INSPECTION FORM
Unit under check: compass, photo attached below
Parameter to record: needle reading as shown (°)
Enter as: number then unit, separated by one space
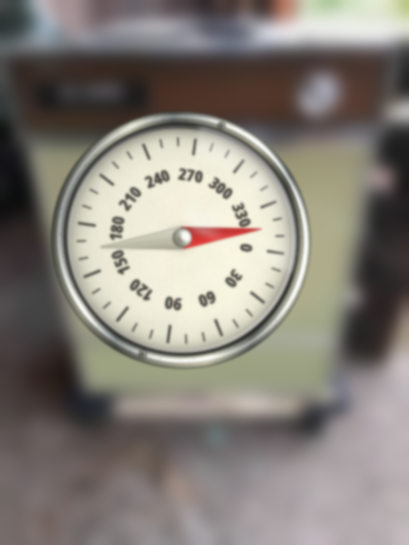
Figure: 345 °
